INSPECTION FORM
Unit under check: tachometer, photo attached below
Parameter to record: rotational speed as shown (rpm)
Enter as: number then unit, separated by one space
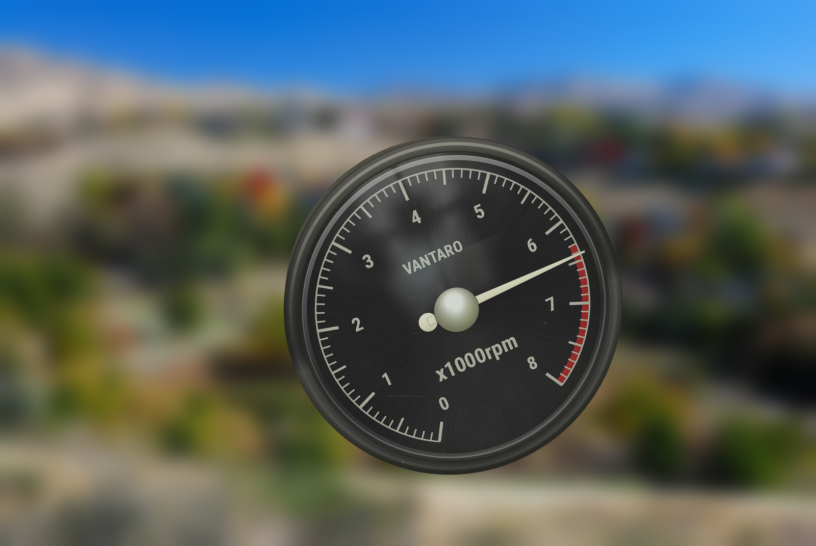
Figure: 6400 rpm
